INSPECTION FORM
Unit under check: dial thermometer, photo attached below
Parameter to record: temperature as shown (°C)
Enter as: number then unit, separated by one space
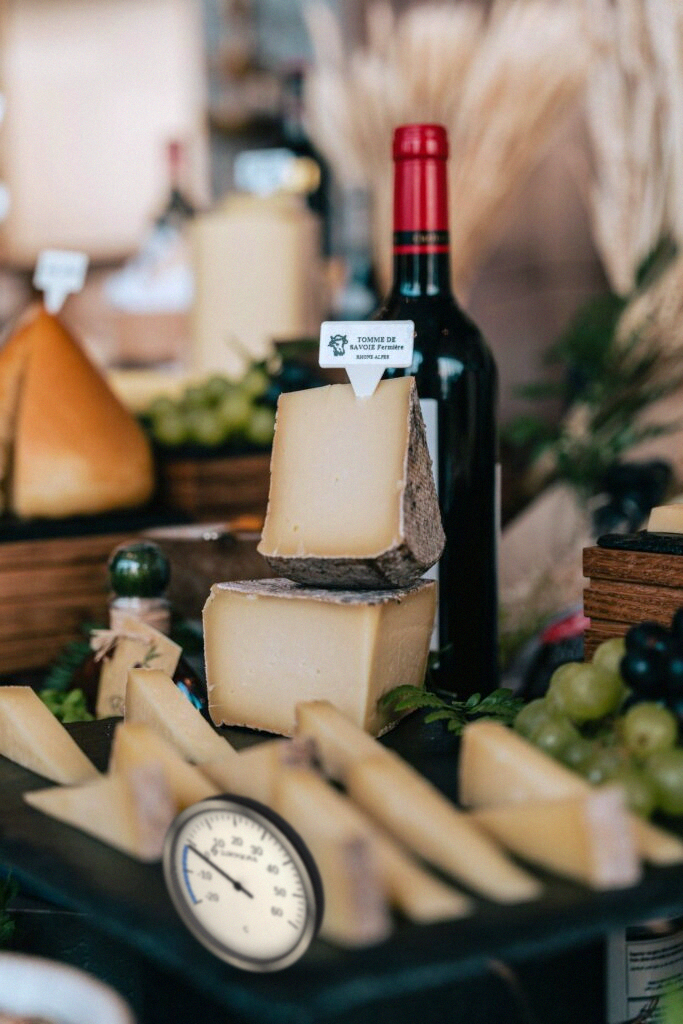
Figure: 0 °C
